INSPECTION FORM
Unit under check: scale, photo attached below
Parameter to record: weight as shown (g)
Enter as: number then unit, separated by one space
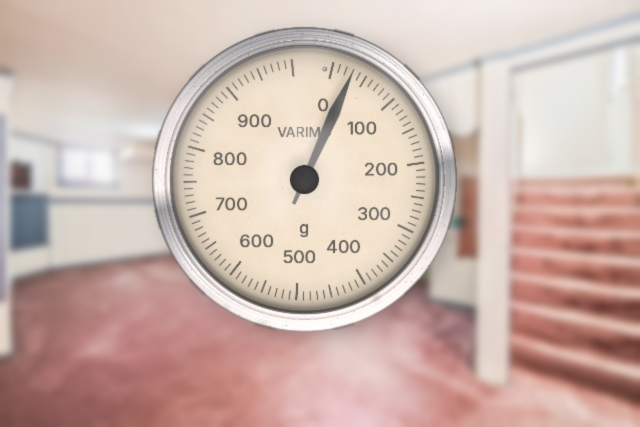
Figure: 30 g
